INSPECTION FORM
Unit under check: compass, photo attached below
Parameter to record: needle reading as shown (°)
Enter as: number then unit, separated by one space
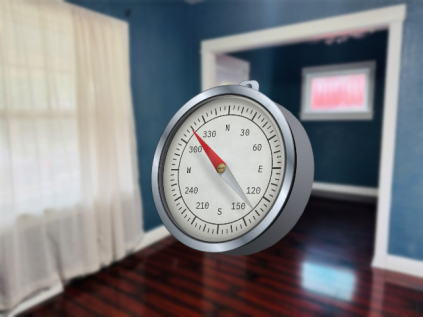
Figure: 315 °
